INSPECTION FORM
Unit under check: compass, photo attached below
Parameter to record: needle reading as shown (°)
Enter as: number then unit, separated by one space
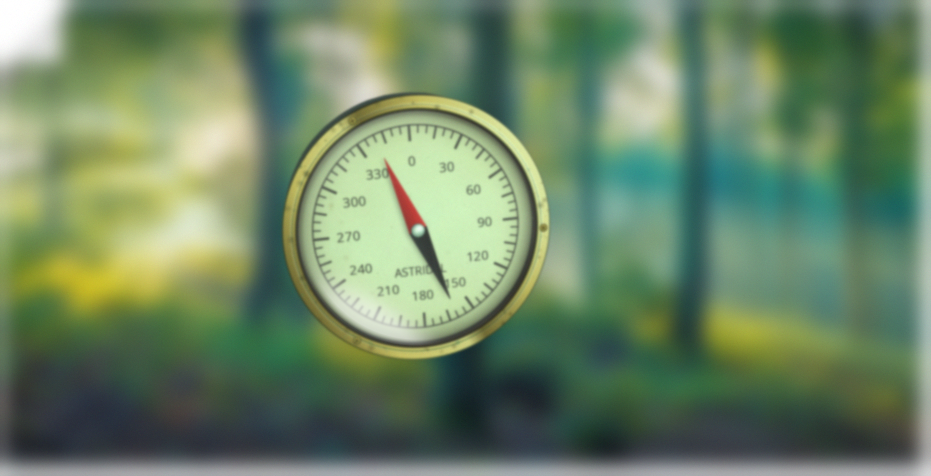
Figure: 340 °
